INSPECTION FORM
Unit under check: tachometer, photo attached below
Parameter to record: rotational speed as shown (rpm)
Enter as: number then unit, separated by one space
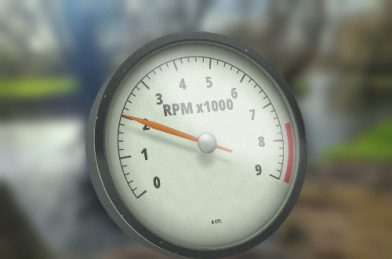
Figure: 2000 rpm
